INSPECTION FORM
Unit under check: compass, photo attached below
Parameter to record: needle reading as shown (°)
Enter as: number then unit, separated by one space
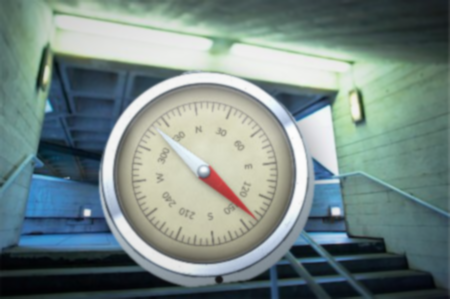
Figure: 140 °
